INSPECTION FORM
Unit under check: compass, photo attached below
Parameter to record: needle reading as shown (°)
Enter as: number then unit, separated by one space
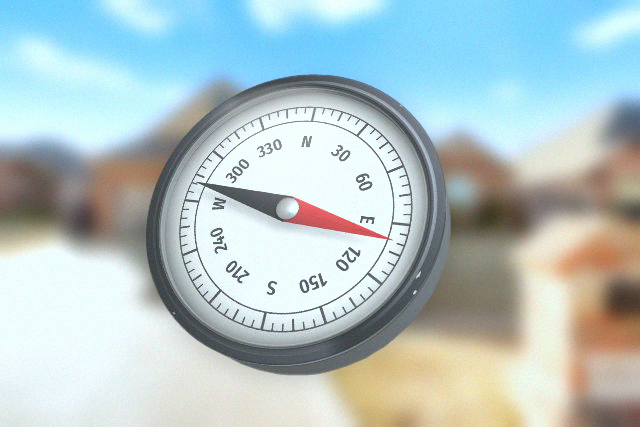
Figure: 100 °
